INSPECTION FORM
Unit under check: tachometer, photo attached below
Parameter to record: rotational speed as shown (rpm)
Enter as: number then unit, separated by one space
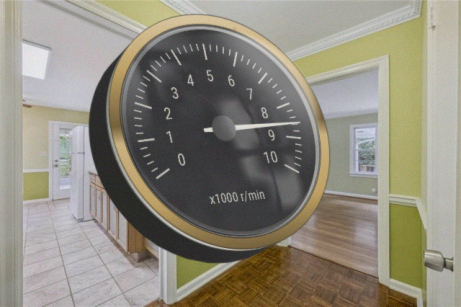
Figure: 8600 rpm
